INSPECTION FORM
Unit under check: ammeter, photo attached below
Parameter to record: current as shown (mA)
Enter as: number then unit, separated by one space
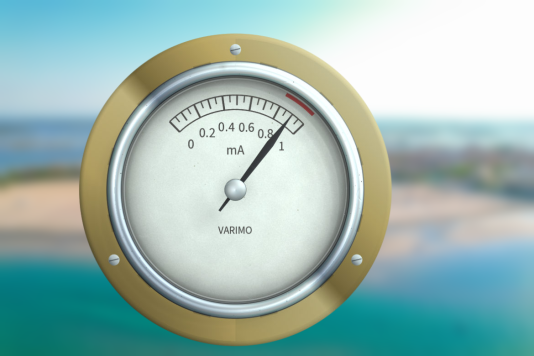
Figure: 0.9 mA
